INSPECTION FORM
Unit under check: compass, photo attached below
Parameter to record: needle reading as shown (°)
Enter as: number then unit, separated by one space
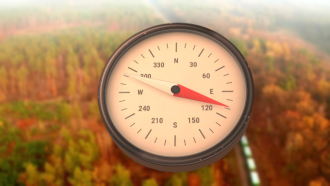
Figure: 110 °
